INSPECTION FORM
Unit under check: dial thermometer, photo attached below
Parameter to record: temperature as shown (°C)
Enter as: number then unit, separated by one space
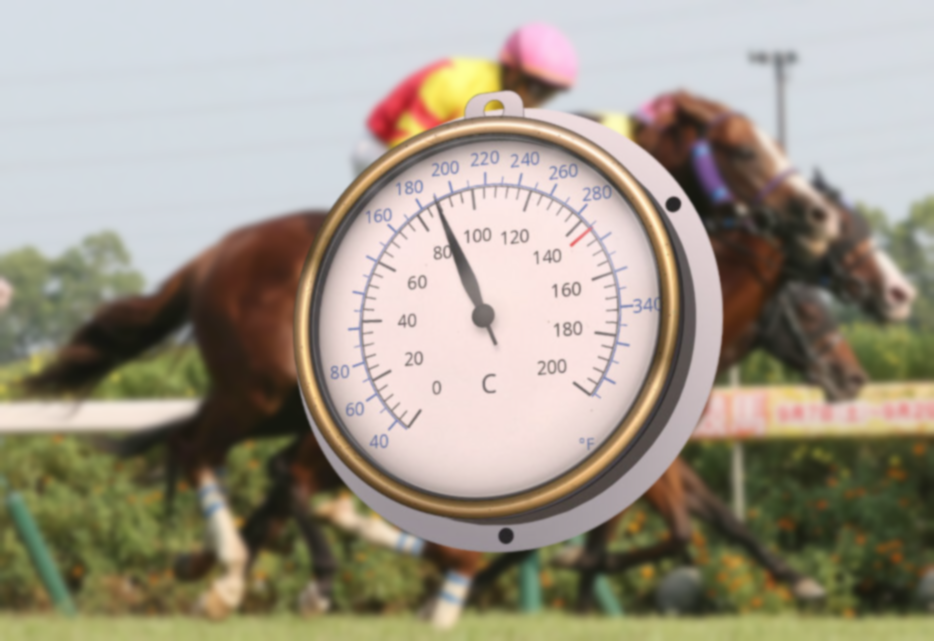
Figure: 88 °C
